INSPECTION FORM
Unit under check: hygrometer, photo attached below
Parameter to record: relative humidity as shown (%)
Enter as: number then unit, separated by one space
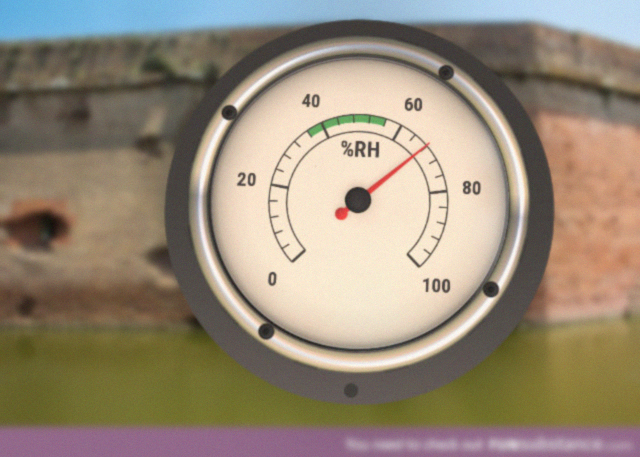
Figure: 68 %
